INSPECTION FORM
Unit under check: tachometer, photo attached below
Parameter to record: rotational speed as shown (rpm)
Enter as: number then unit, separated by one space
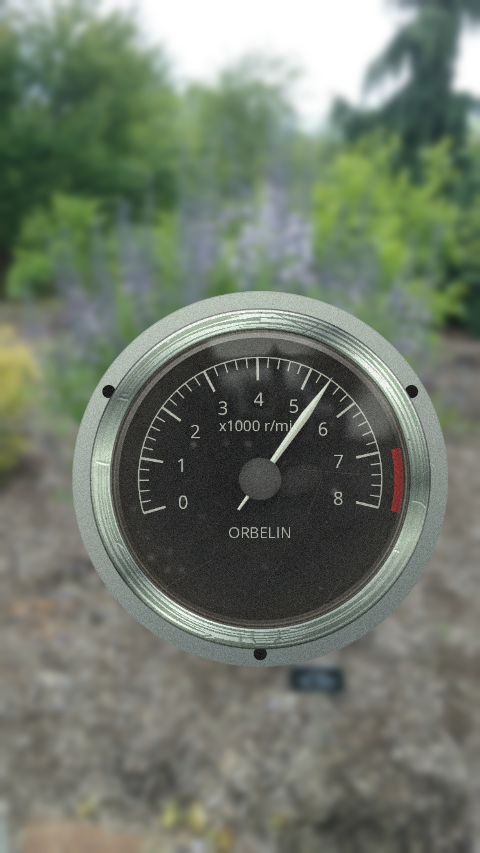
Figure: 5400 rpm
